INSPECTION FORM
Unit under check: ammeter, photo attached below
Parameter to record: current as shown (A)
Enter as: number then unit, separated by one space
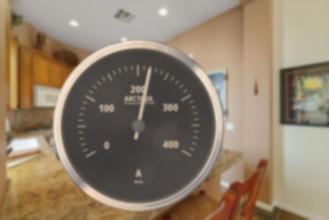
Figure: 220 A
